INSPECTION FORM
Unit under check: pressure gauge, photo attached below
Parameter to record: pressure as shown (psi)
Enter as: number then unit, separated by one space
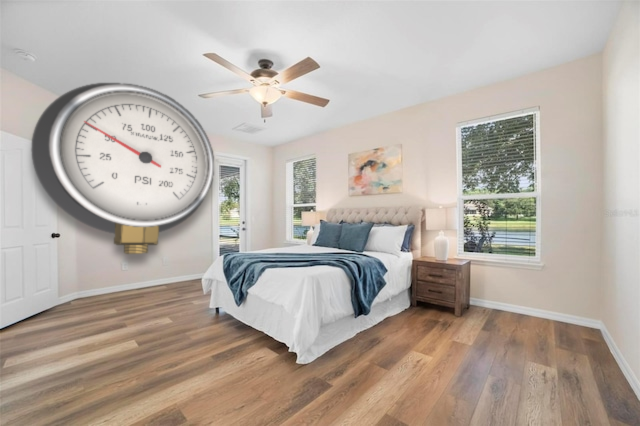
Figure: 50 psi
